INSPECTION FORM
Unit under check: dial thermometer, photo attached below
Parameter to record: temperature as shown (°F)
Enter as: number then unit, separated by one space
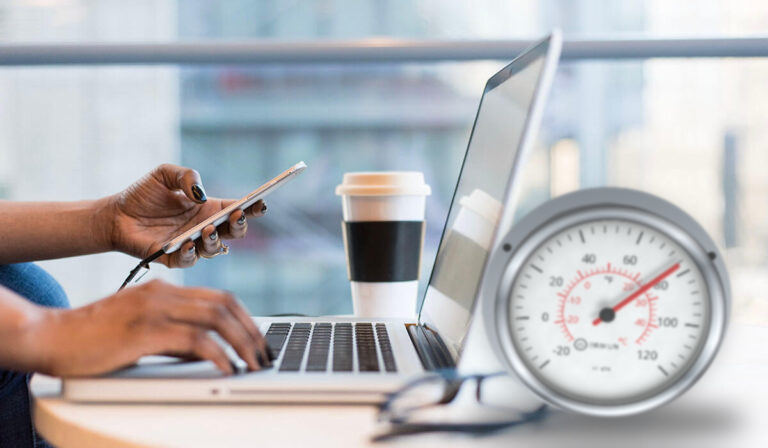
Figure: 76 °F
